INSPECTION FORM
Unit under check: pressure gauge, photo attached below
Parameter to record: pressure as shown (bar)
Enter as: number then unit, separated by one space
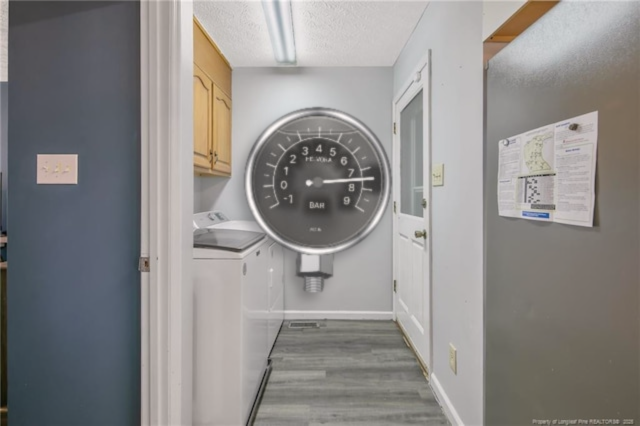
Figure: 7.5 bar
